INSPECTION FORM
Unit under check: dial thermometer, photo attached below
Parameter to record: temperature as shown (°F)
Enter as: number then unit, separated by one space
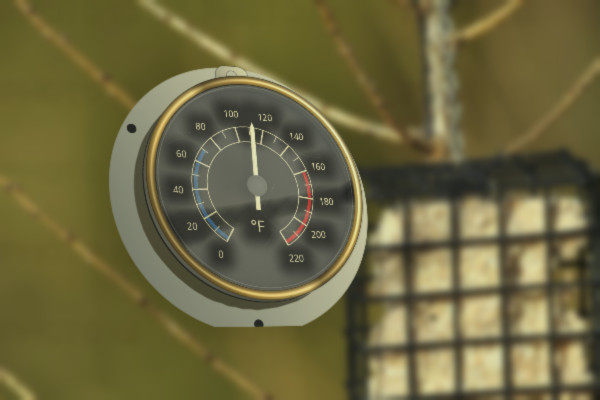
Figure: 110 °F
